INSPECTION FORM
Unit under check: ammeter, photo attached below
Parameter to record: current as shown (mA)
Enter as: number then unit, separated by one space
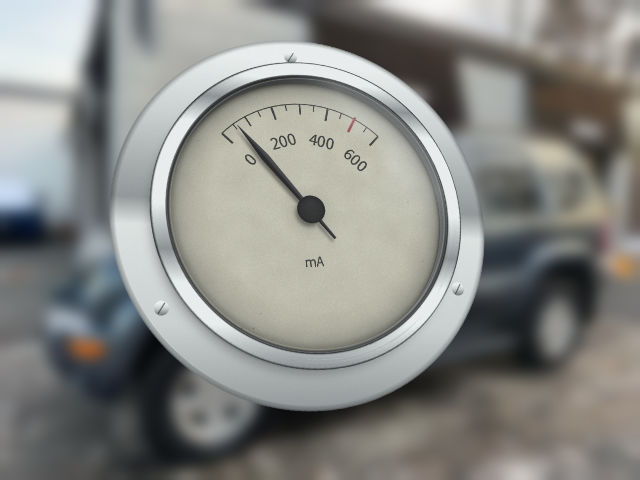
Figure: 50 mA
